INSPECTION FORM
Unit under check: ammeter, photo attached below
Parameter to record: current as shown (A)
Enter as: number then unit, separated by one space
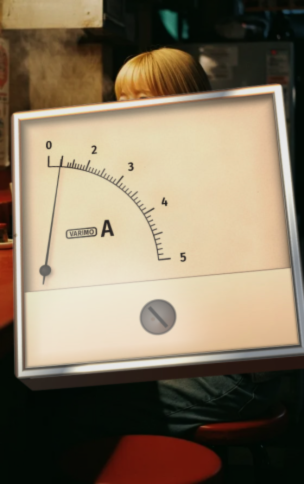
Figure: 1 A
